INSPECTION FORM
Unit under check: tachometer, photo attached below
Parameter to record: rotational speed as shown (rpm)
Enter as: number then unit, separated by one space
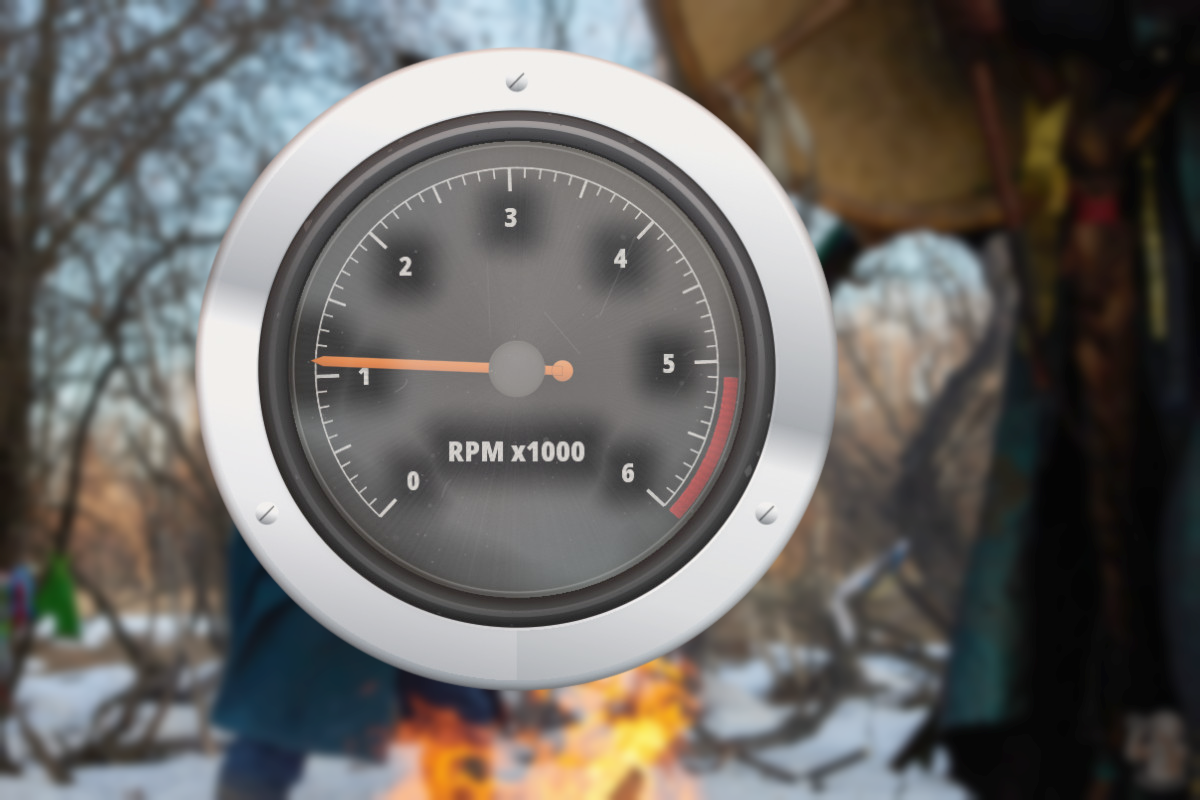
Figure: 1100 rpm
